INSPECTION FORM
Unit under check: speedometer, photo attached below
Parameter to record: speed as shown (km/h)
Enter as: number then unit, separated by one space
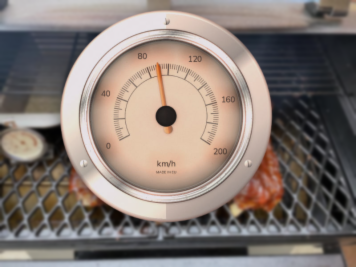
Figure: 90 km/h
